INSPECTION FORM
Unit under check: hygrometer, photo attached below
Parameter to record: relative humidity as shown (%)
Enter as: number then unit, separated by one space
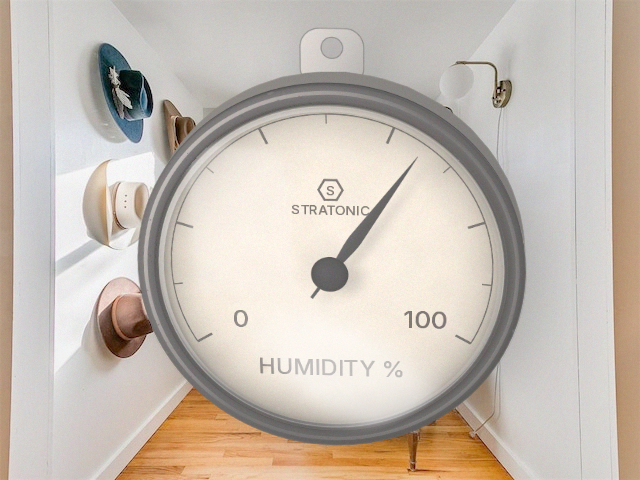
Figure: 65 %
